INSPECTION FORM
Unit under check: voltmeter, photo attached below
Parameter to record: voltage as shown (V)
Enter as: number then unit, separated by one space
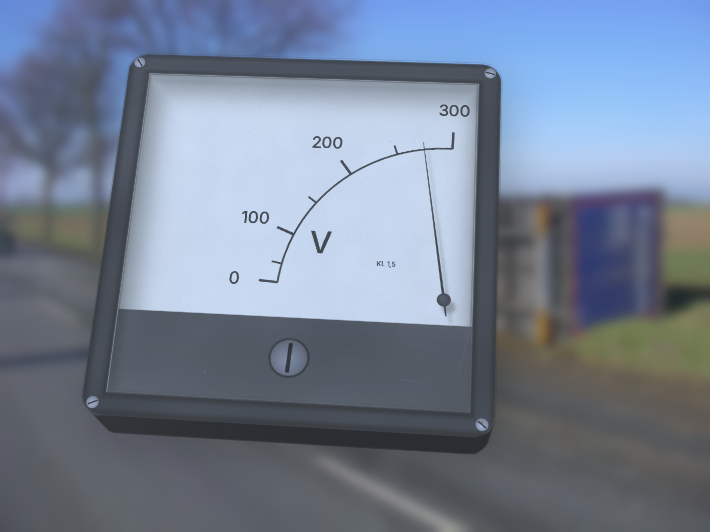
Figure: 275 V
